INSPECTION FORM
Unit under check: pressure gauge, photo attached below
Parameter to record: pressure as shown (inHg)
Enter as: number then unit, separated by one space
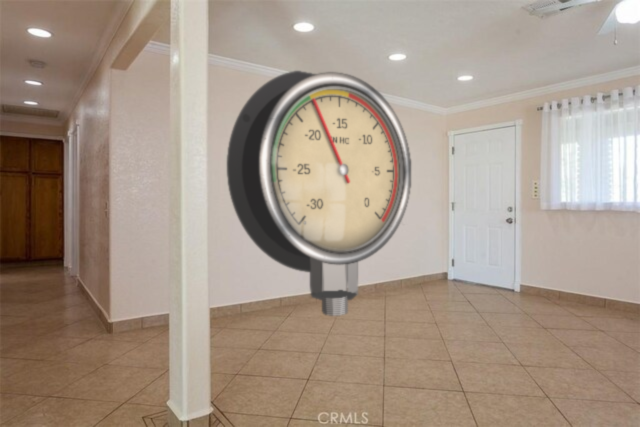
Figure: -18 inHg
